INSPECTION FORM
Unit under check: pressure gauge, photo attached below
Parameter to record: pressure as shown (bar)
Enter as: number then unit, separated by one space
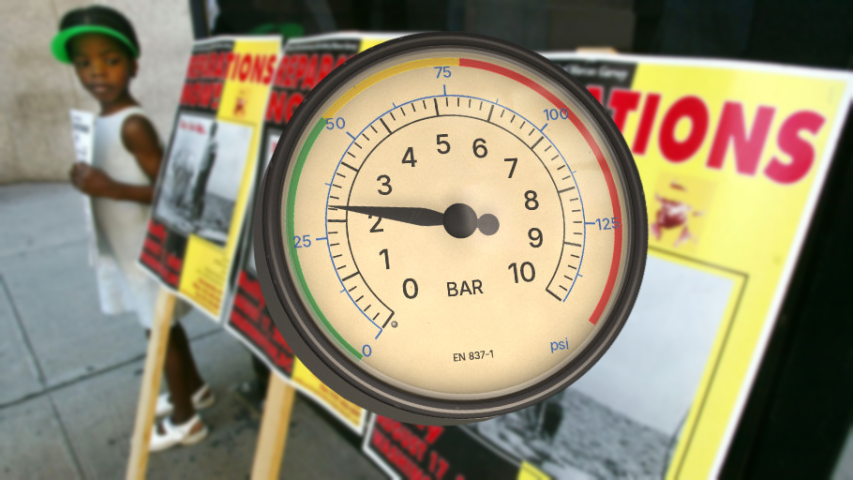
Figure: 2.2 bar
